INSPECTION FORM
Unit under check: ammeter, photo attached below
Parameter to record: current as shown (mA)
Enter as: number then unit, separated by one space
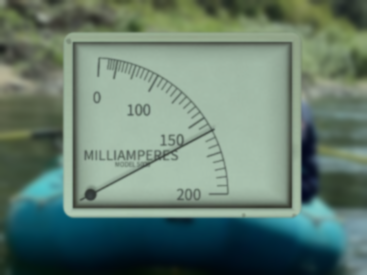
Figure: 160 mA
